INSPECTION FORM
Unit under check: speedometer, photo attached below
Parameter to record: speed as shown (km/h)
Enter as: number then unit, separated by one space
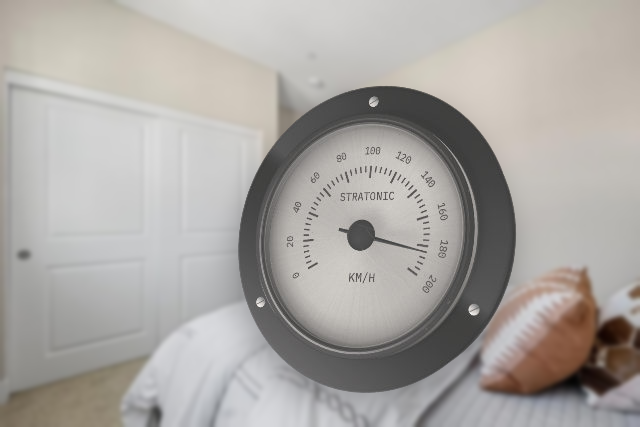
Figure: 184 km/h
